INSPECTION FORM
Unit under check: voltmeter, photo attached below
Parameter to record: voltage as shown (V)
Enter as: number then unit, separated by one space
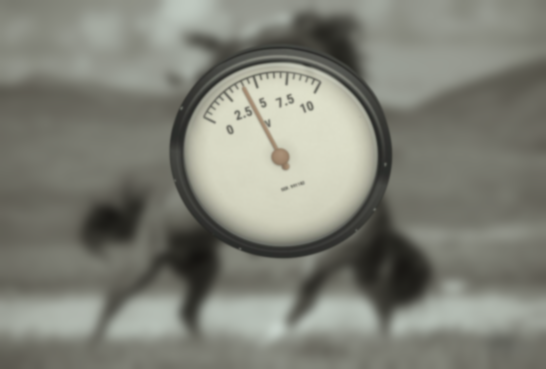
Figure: 4 V
